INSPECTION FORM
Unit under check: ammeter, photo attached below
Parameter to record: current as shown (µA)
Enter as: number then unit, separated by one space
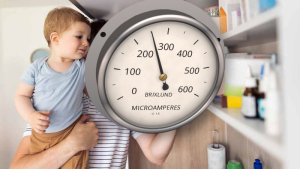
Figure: 250 µA
